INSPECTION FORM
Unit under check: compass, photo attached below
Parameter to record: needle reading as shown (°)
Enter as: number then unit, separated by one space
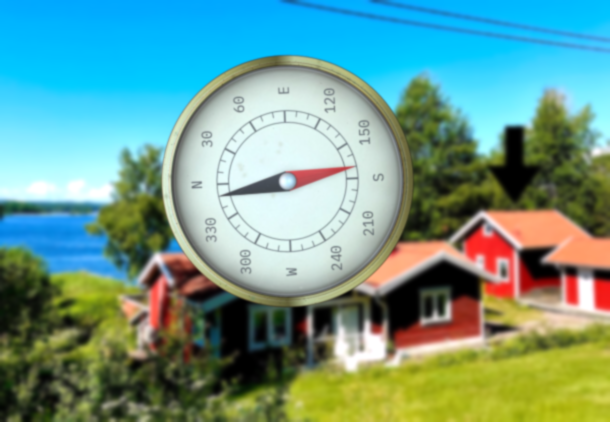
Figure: 170 °
